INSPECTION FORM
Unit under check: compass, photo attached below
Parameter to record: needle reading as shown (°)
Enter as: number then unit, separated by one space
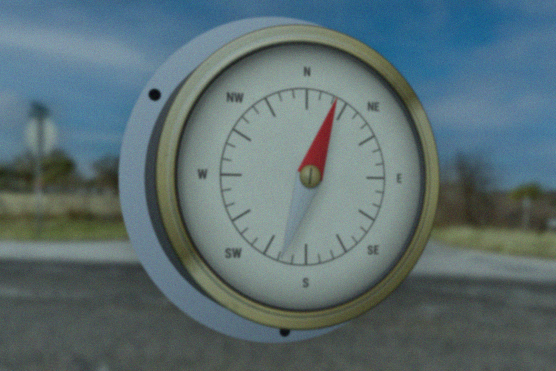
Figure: 20 °
